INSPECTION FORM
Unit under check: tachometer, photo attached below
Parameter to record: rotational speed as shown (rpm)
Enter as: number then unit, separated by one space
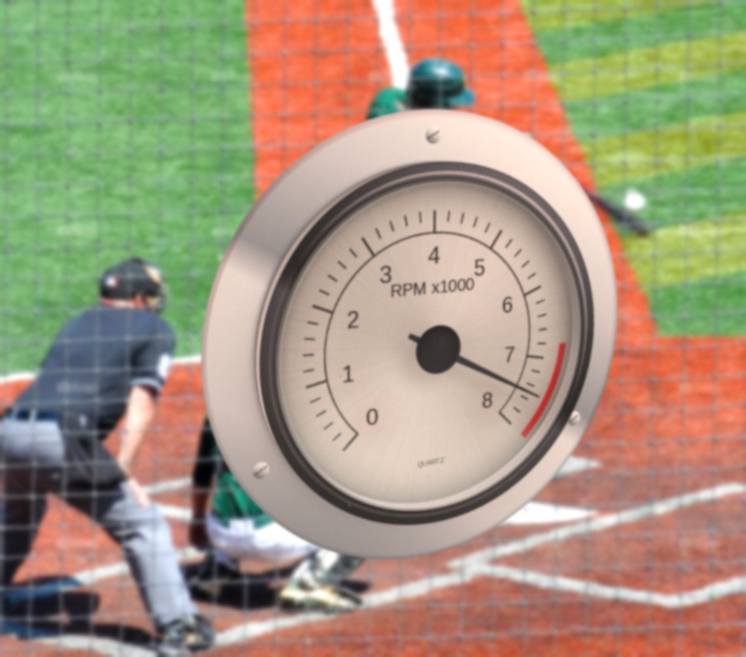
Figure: 7500 rpm
